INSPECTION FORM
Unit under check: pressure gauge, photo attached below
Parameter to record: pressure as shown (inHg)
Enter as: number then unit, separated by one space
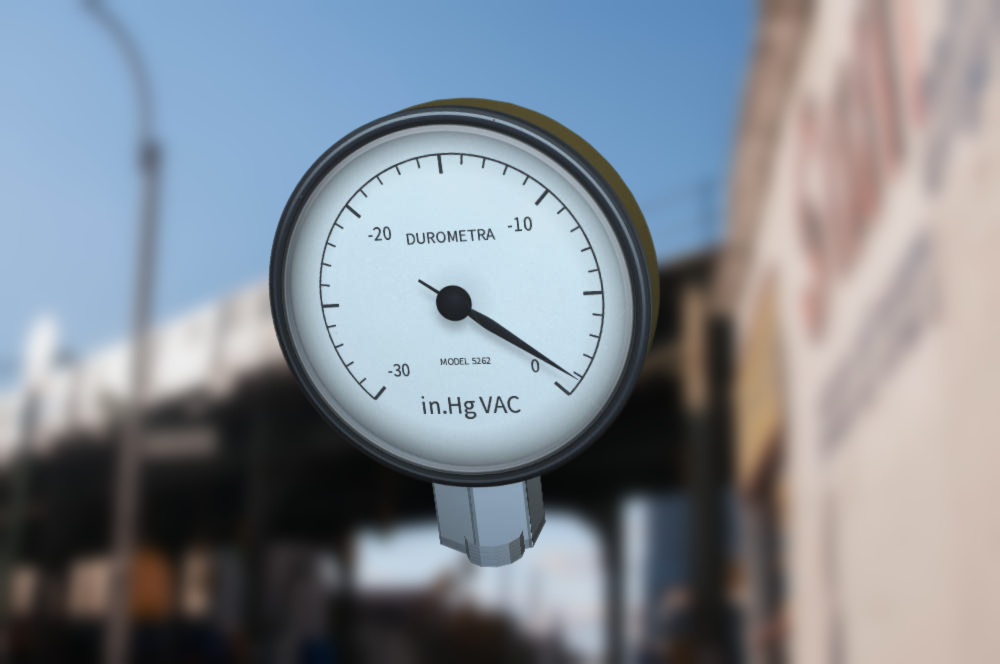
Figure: -1 inHg
